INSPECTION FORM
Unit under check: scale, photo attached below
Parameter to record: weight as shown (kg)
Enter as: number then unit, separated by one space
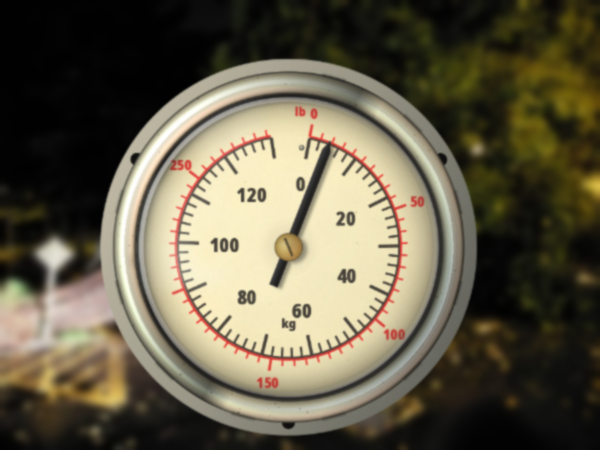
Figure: 4 kg
